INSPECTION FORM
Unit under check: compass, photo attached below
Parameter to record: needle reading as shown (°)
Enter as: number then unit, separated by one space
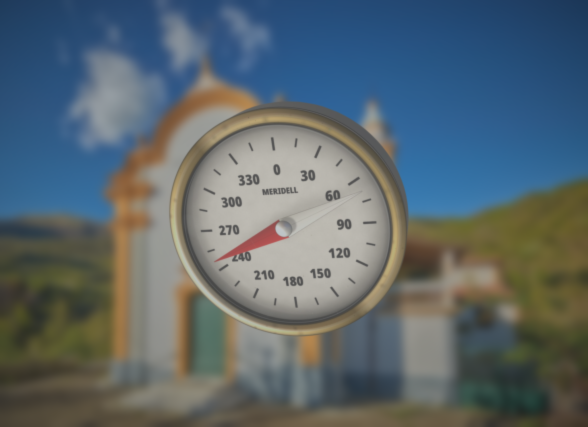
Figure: 247.5 °
